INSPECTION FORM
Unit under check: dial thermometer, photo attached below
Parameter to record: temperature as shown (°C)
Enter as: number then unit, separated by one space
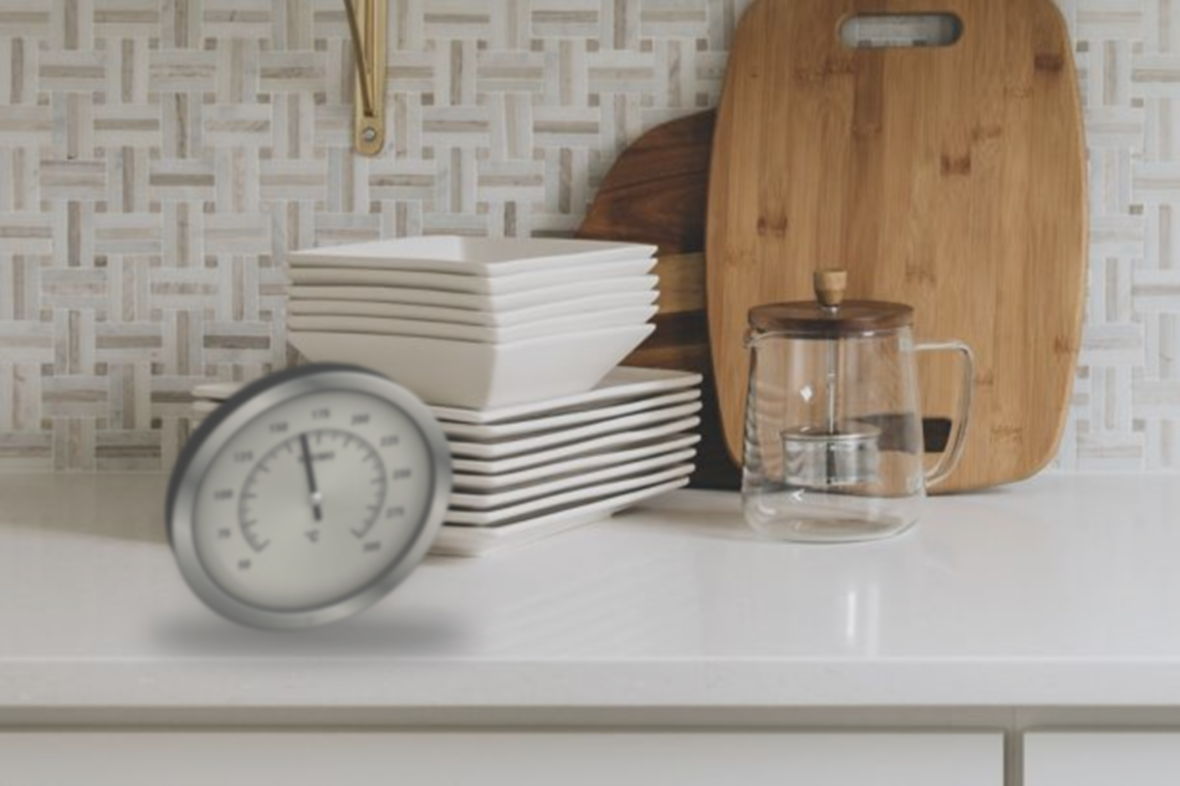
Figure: 162.5 °C
